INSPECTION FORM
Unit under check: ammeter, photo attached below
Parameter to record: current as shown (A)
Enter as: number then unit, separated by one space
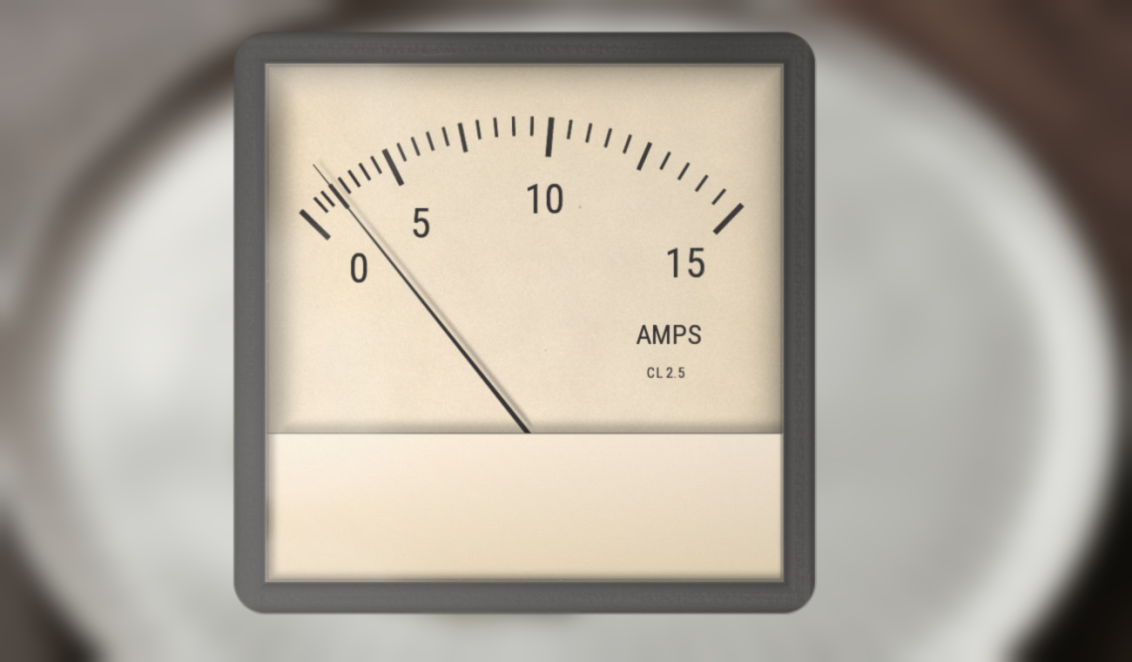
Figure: 2.5 A
